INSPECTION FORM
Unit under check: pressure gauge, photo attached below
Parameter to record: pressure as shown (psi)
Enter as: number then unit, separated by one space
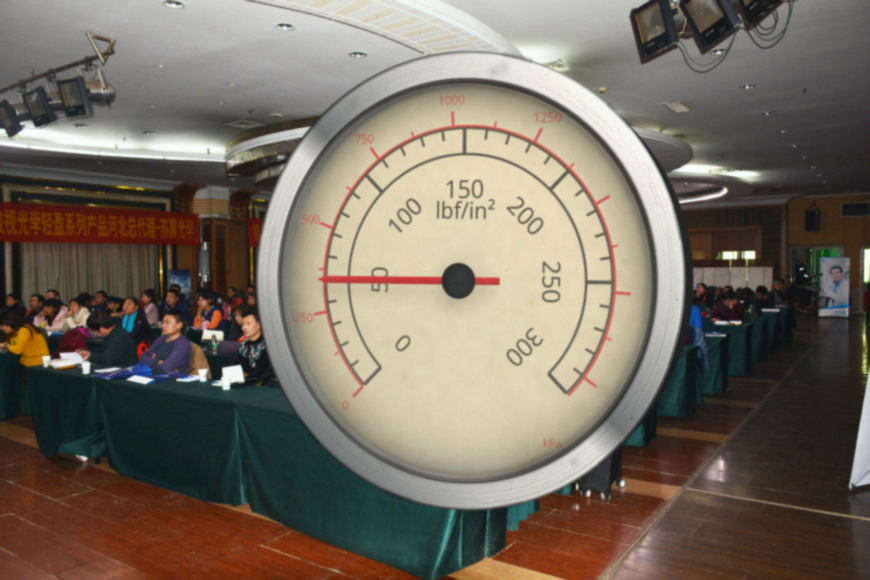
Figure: 50 psi
